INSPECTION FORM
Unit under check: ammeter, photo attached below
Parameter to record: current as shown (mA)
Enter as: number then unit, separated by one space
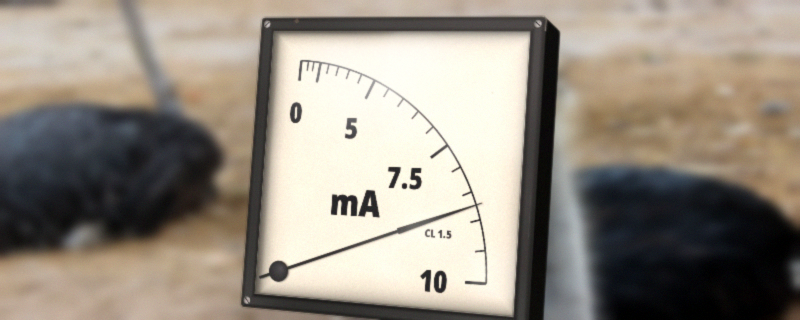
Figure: 8.75 mA
